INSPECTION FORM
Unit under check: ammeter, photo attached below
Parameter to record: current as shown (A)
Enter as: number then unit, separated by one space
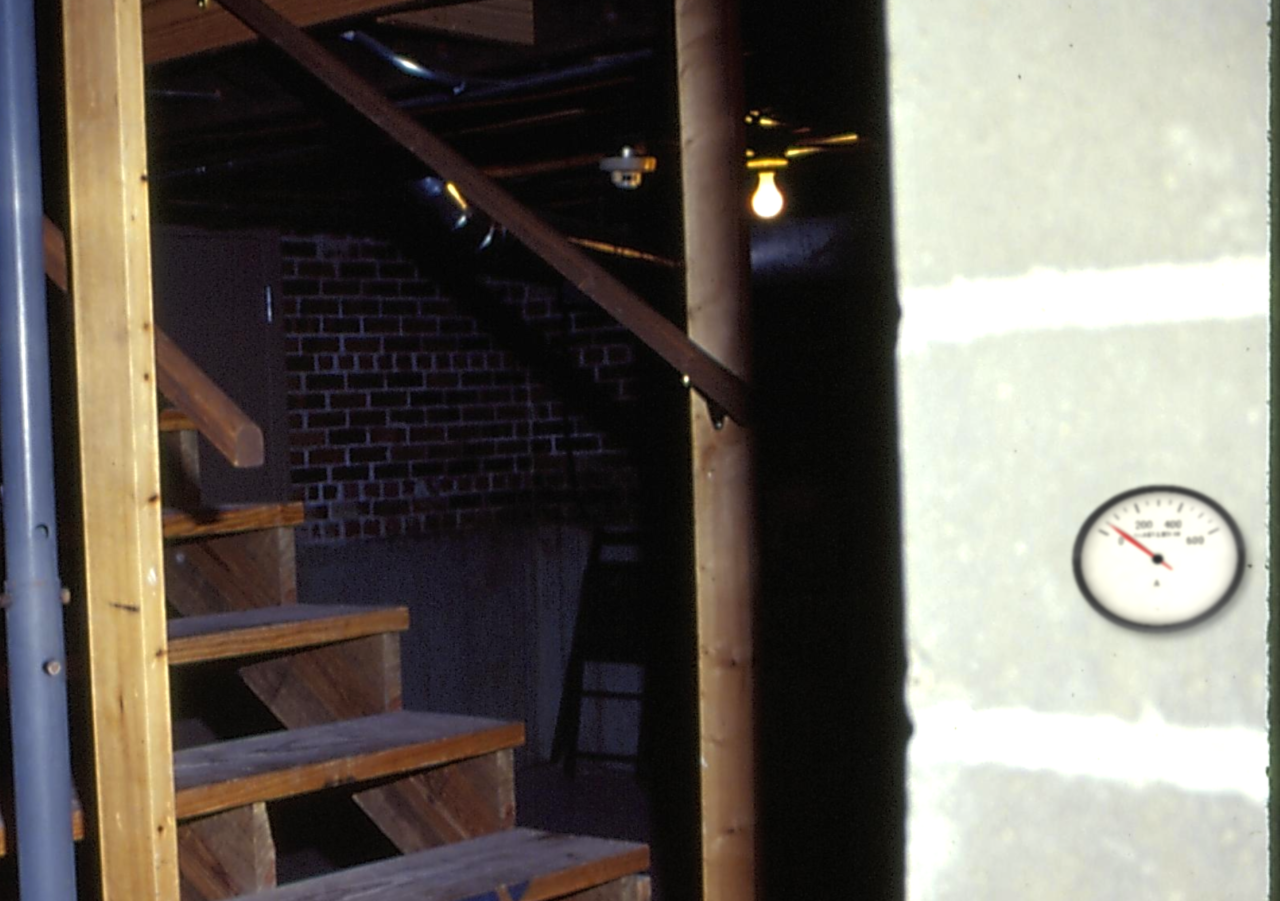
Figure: 50 A
